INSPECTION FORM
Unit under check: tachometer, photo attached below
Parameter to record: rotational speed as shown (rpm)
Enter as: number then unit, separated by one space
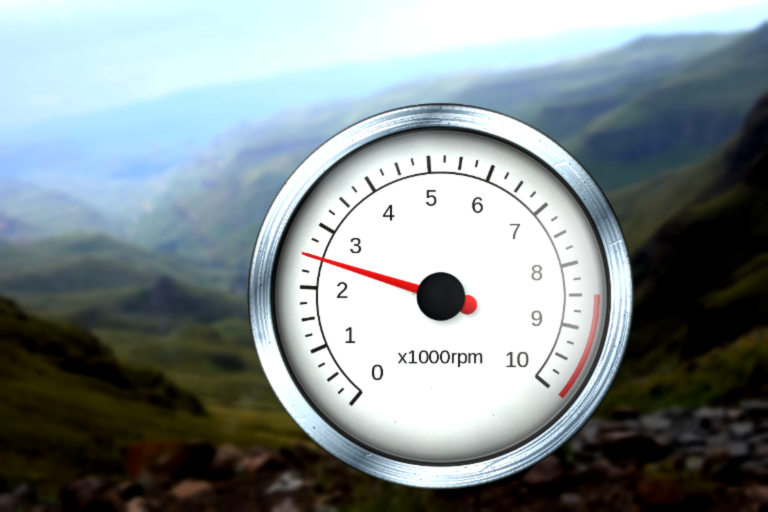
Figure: 2500 rpm
